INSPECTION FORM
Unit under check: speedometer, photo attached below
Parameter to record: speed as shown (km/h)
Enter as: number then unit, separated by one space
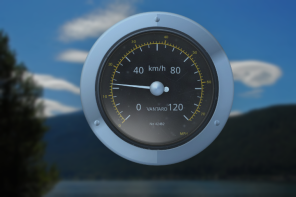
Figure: 22.5 km/h
